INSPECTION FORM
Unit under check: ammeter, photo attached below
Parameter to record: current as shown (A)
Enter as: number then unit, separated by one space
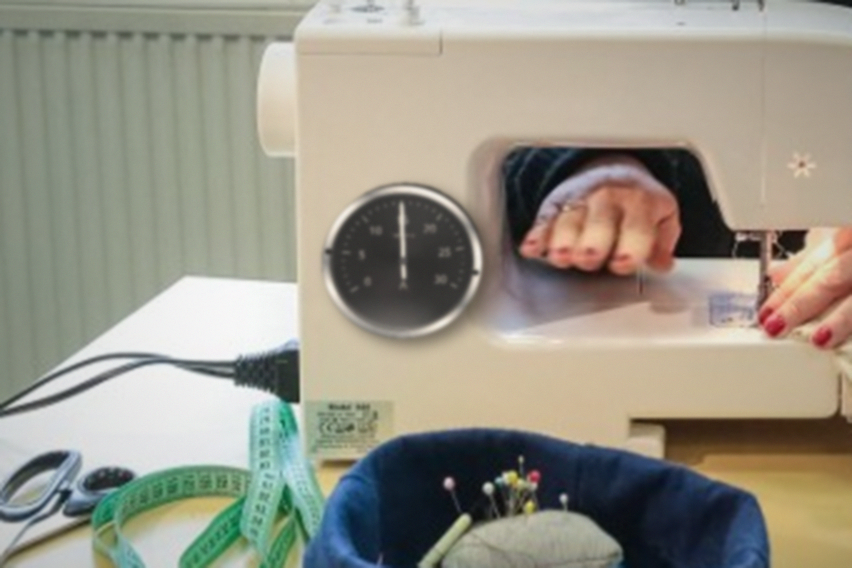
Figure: 15 A
